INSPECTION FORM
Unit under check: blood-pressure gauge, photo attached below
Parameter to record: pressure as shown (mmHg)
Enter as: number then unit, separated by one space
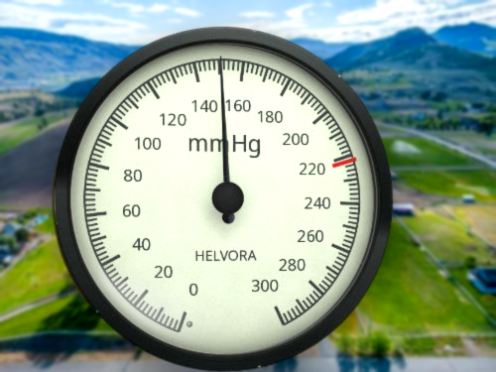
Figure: 150 mmHg
